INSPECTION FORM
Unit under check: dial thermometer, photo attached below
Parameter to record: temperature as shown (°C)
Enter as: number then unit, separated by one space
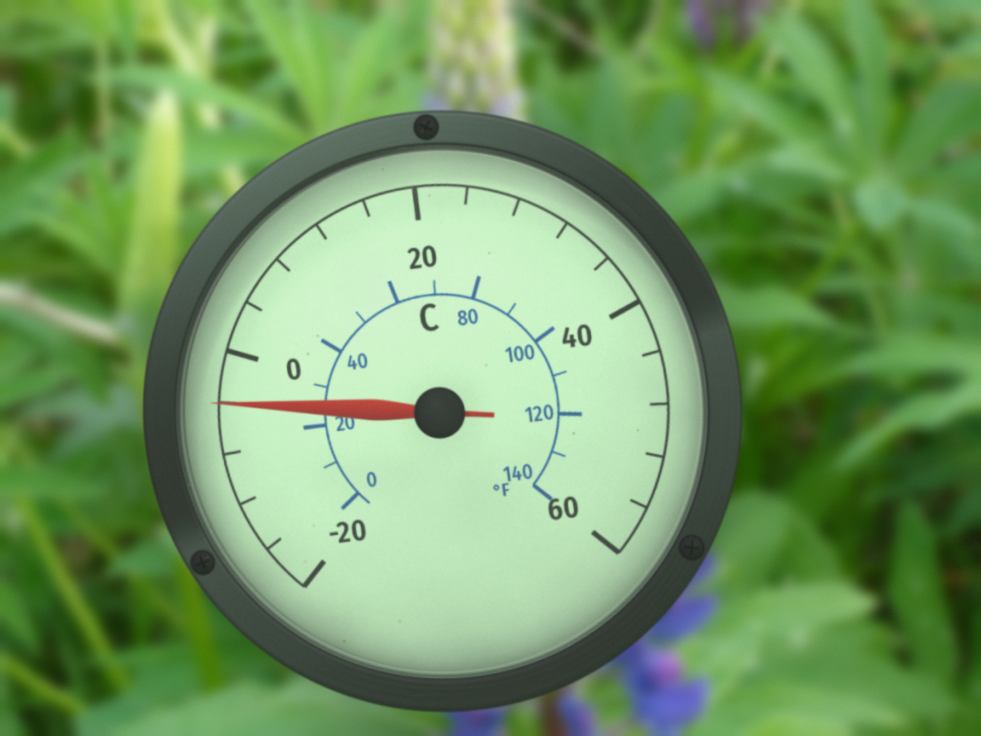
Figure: -4 °C
